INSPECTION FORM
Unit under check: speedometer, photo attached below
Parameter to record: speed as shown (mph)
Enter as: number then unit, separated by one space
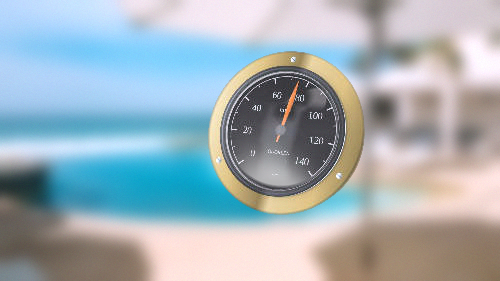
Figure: 75 mph
